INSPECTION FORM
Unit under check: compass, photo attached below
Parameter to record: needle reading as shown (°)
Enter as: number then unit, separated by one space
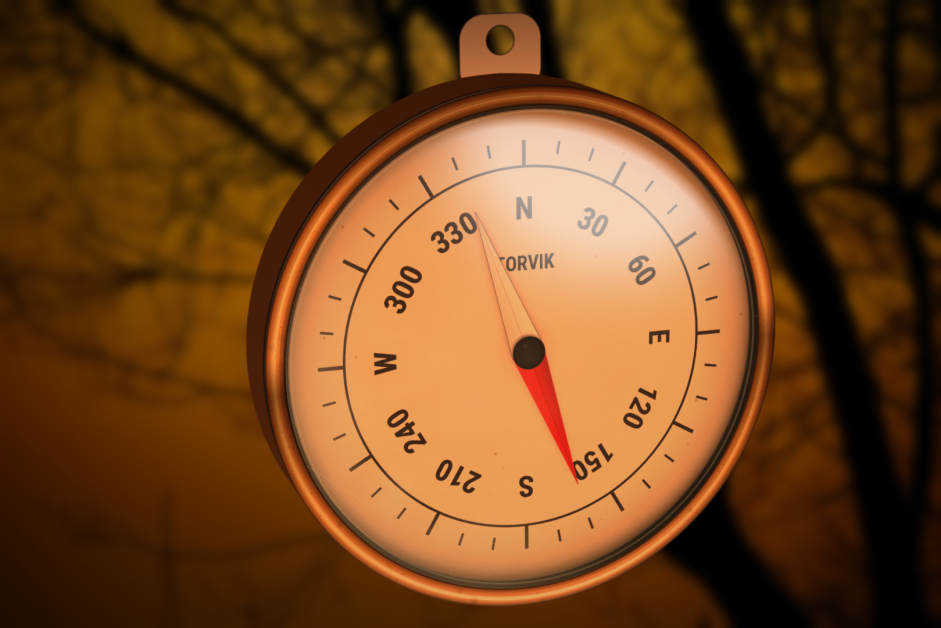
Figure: 160 °
